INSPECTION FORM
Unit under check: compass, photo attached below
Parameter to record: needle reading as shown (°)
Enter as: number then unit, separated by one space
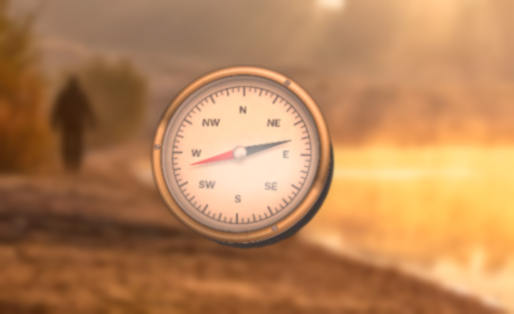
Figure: 255 °
